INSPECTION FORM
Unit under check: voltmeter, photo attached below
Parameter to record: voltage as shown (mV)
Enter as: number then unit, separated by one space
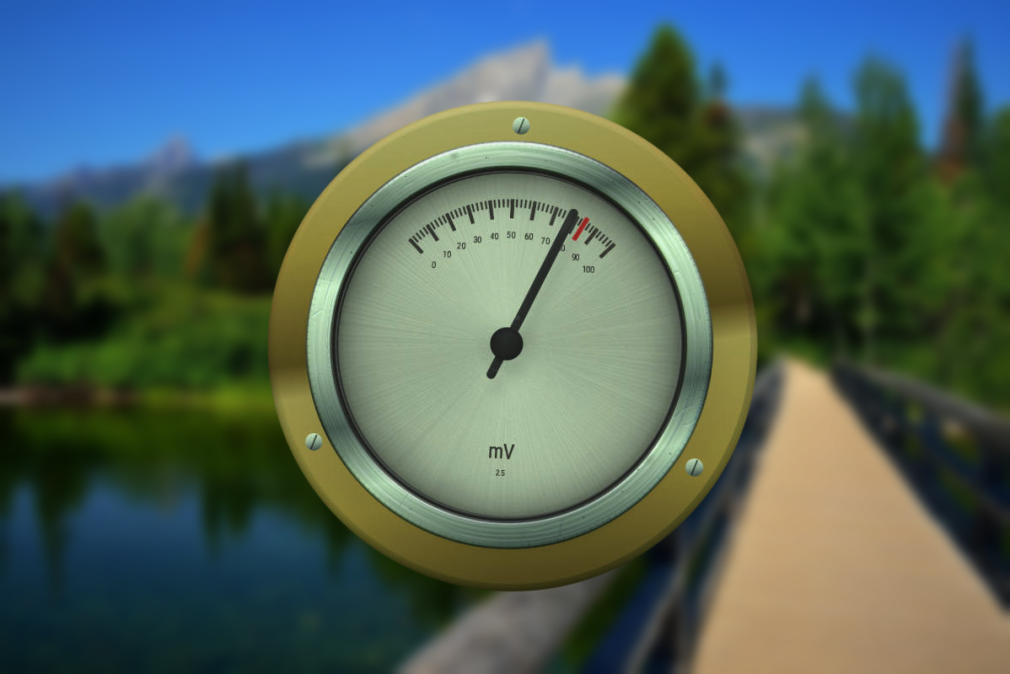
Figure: 78 mV
